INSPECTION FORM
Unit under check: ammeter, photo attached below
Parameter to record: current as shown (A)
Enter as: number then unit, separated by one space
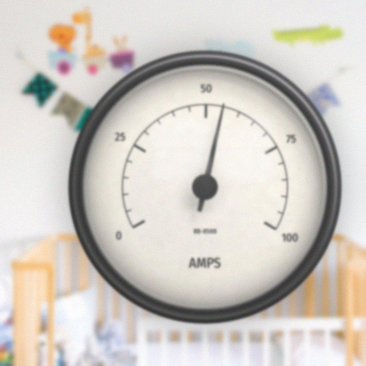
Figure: 55 A
